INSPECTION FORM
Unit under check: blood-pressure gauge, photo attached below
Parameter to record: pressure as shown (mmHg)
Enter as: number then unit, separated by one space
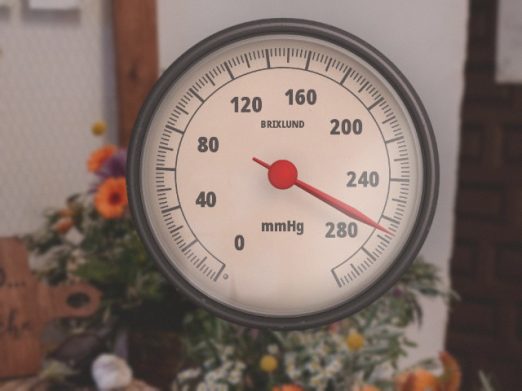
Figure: 266 mmHg
